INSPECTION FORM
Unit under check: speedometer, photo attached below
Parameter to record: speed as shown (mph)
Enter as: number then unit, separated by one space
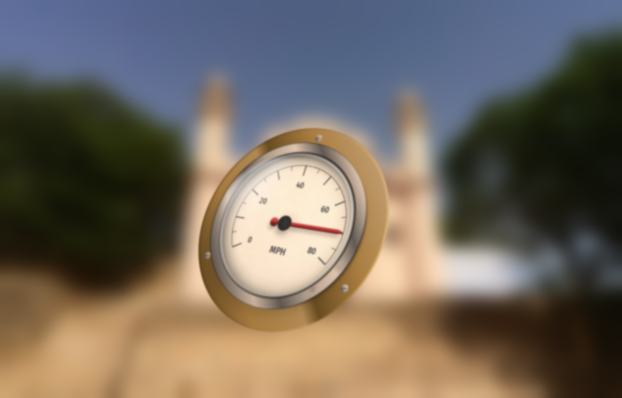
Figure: 70 mph
